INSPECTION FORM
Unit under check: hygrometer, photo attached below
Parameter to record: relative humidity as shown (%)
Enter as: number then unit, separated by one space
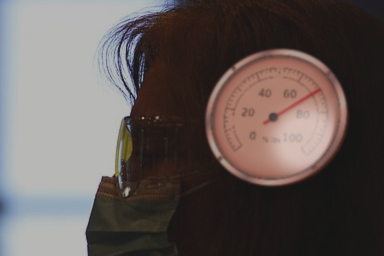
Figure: 70 %
